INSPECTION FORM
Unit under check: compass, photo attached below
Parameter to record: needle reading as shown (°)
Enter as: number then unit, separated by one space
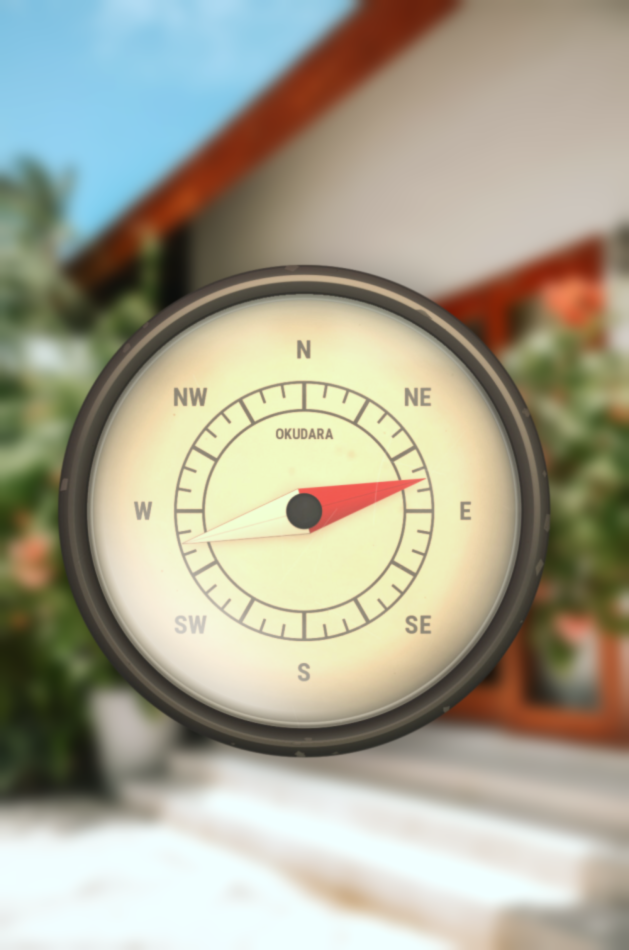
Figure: 75 °
